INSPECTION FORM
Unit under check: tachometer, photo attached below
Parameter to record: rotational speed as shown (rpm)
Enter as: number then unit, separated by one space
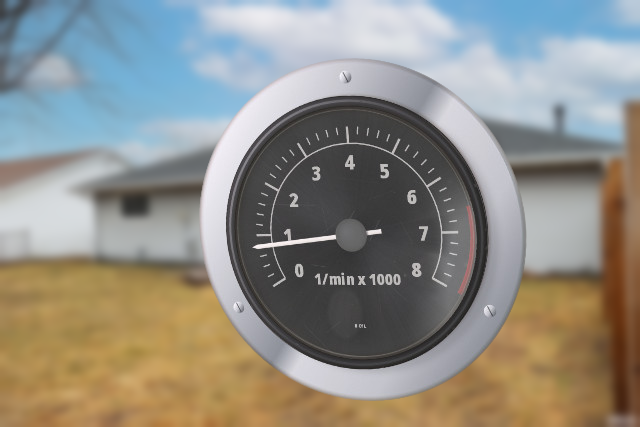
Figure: 800 rpm
